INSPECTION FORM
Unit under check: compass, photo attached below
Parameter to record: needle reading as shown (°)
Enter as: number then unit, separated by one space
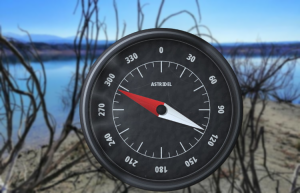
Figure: 295 °
